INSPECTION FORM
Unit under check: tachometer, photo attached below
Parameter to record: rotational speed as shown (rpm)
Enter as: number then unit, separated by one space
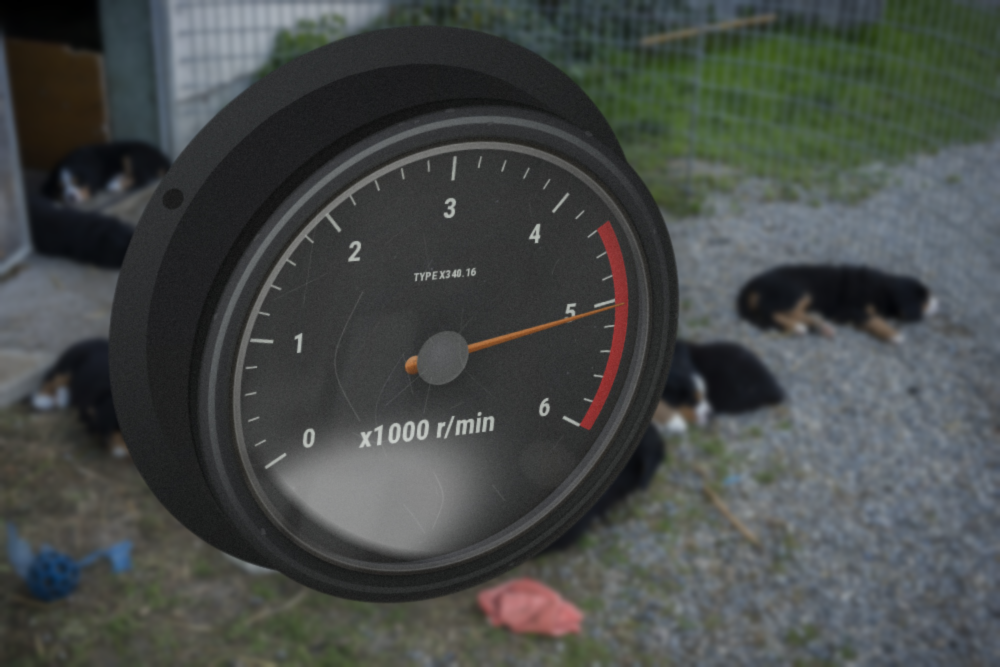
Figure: 5000 rpm
